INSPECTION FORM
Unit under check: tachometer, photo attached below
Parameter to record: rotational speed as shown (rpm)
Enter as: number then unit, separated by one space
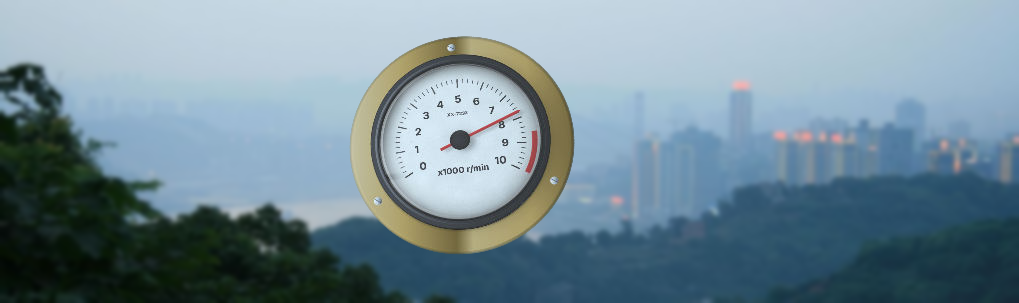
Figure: 7800 rpm
